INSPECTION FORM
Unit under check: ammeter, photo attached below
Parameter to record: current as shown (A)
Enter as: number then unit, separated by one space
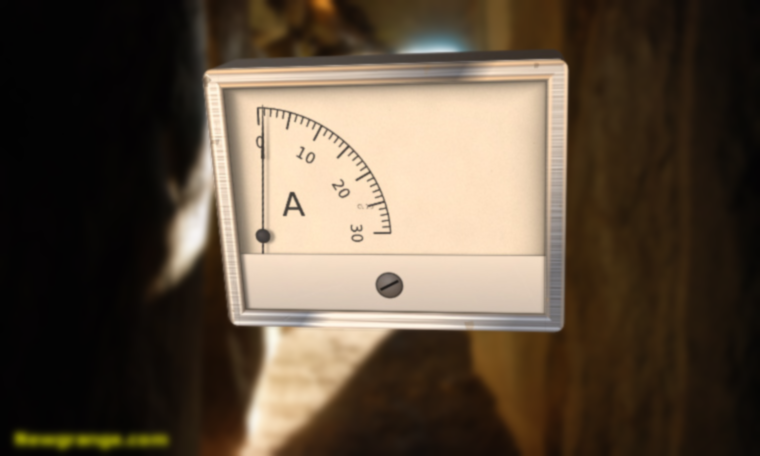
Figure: 1 A
